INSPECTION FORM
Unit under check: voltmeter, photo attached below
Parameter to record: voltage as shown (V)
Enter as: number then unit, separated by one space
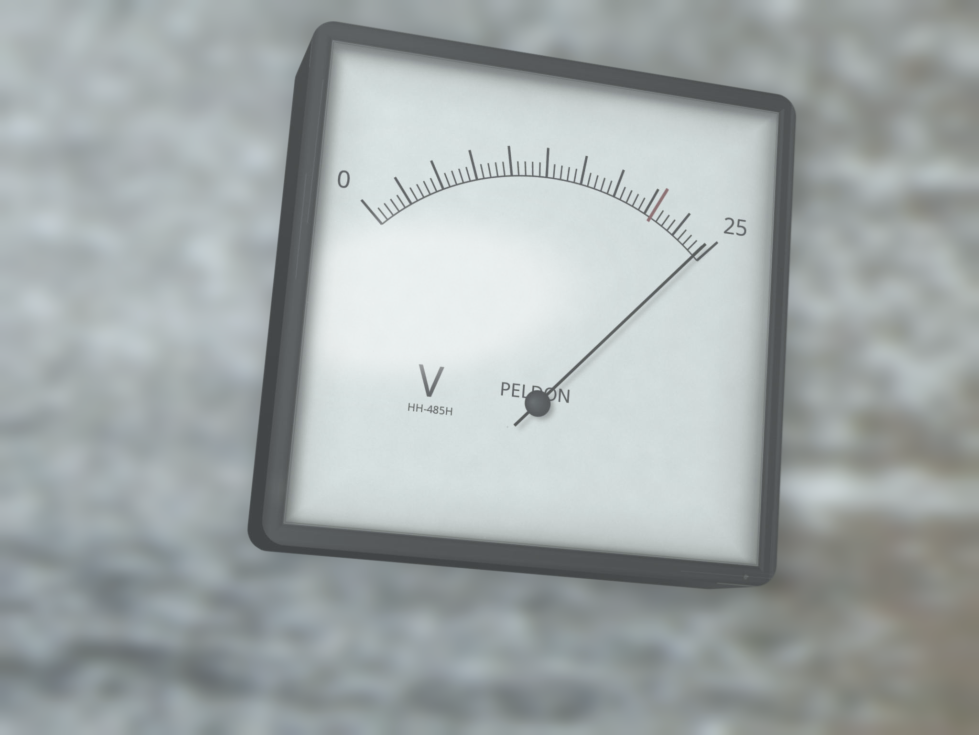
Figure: 24.5 V
